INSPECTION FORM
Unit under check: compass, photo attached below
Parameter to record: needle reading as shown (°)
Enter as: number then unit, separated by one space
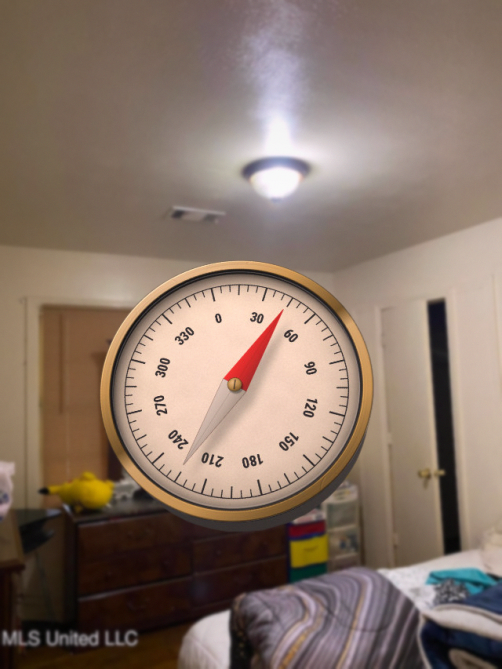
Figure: 45 °
